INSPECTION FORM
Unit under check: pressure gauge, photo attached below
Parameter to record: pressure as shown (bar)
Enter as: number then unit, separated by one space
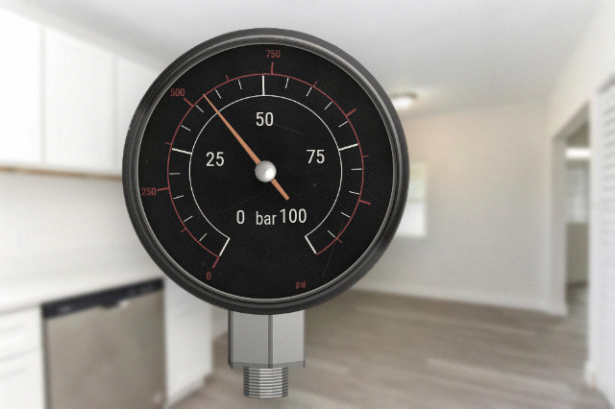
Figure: 37.5 bar
